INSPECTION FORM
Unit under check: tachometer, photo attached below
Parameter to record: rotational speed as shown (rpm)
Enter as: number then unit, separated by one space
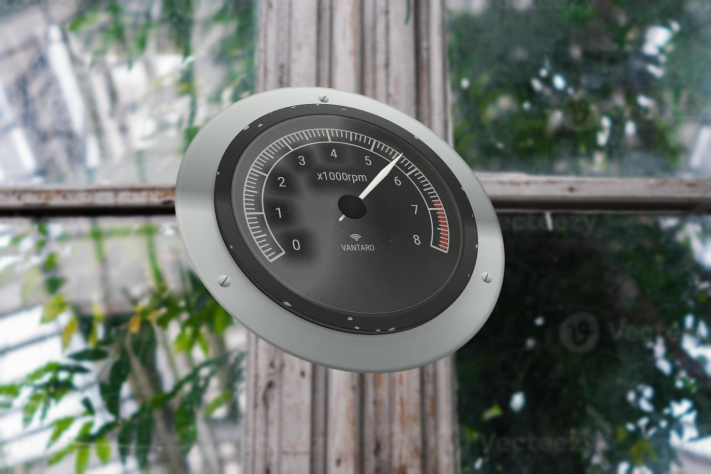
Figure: 5600 rpm
